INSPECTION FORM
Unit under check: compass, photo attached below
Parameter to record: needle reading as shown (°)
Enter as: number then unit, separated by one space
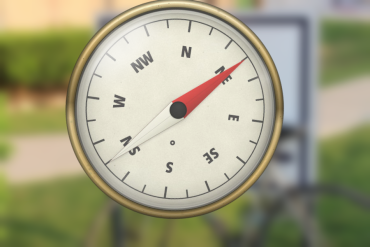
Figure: 45 °
